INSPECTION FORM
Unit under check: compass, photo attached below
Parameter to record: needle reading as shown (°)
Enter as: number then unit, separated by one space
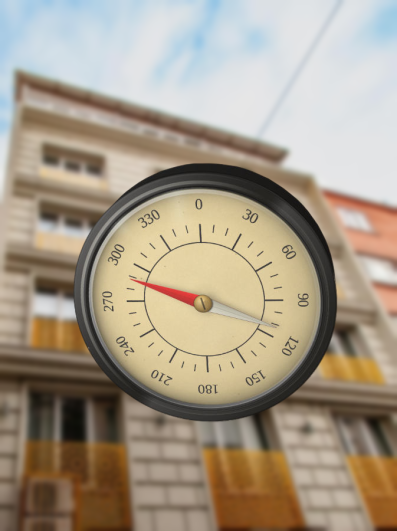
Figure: 290 °
